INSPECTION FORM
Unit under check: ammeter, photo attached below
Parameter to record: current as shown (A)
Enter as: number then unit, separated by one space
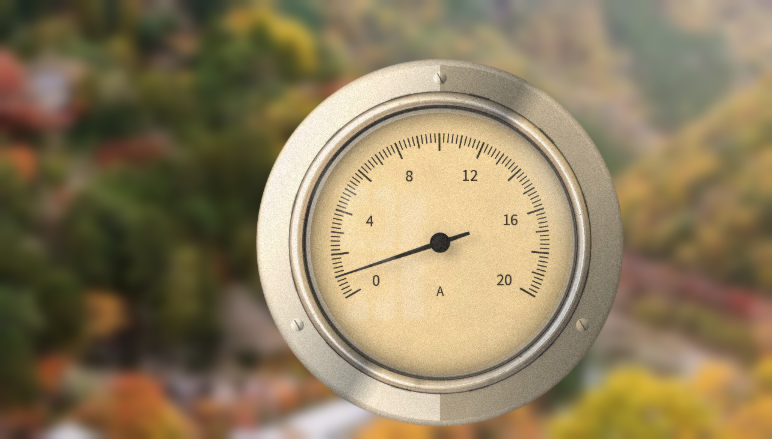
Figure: 1 A
